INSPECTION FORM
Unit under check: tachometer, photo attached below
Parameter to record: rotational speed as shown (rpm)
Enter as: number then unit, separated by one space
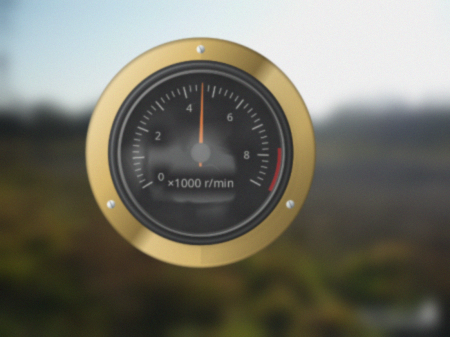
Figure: 4600 rpm
